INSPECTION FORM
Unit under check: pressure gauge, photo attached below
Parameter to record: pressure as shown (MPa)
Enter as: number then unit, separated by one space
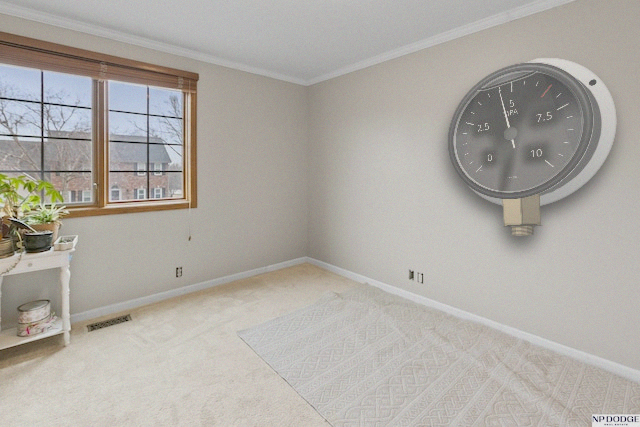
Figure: 4.5 MPa
